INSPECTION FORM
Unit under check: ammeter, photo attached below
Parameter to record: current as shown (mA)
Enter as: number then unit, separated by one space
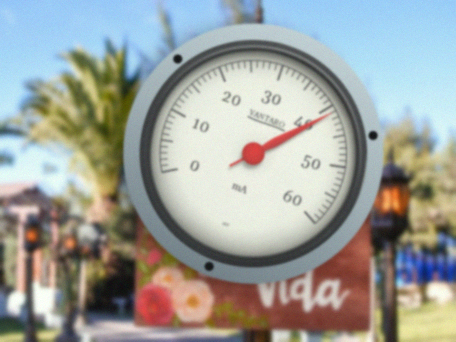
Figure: 41 mA
